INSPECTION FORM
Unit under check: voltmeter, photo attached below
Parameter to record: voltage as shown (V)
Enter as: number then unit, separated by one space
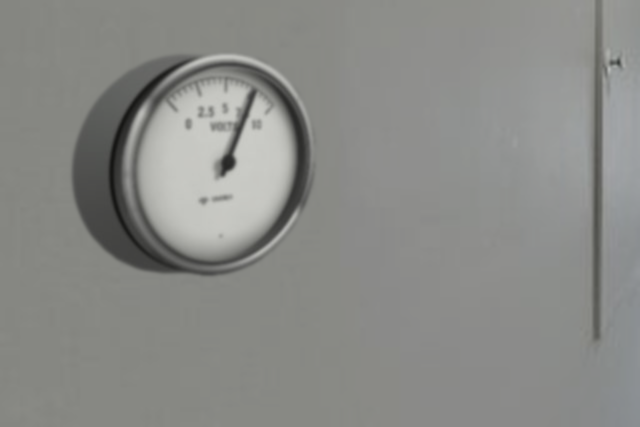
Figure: 7.5 V
